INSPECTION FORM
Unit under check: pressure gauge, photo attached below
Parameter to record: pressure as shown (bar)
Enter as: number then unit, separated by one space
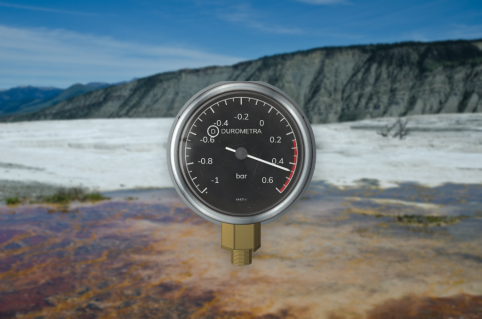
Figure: 0.45 bar
